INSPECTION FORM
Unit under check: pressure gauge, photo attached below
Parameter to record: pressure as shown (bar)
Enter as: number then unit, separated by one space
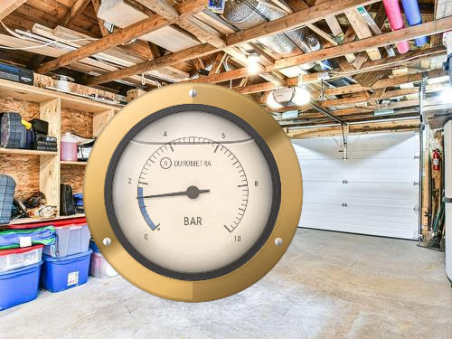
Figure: 1.4 bar
